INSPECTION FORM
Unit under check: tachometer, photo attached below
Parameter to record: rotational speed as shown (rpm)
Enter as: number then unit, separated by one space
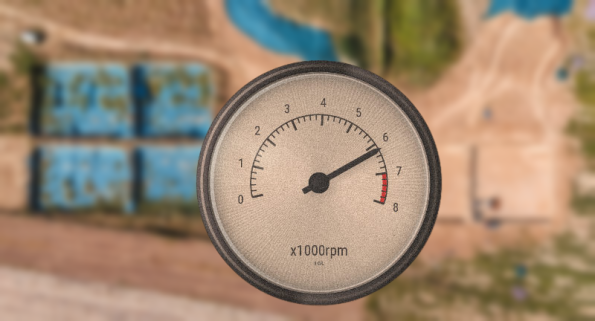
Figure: 6200 rpm
